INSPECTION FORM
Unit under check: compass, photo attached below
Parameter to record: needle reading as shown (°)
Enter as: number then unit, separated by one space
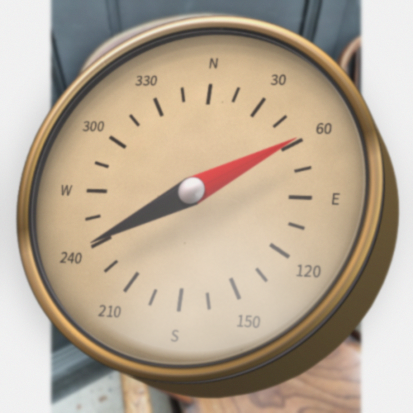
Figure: 60 °
